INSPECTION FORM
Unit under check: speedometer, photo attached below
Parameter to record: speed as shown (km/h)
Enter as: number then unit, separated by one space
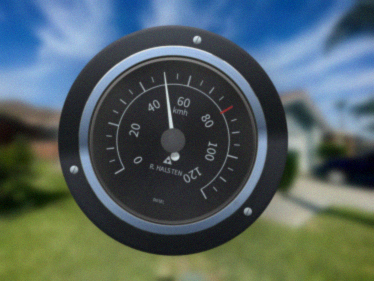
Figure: 50 km/h
